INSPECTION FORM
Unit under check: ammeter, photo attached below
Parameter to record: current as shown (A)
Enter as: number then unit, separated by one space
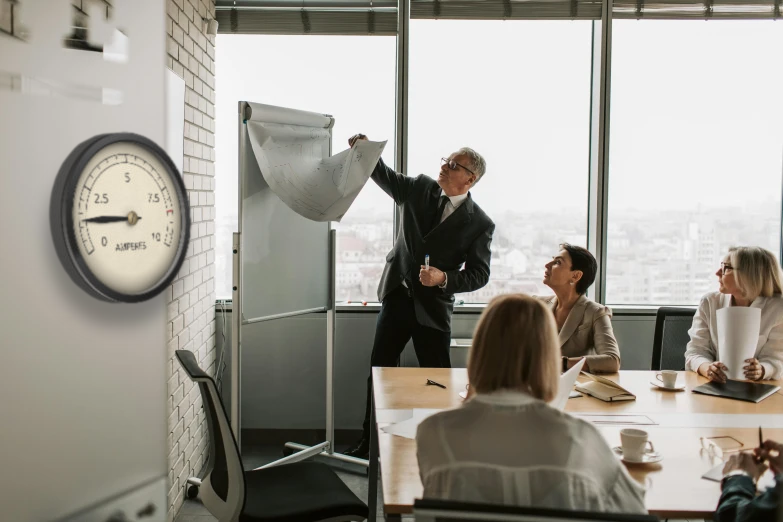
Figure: 1.25 A
